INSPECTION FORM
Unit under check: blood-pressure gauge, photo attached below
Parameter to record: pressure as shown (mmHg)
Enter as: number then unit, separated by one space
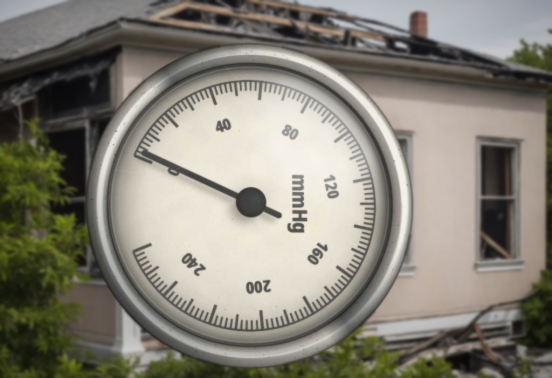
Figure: 2 mmHg
